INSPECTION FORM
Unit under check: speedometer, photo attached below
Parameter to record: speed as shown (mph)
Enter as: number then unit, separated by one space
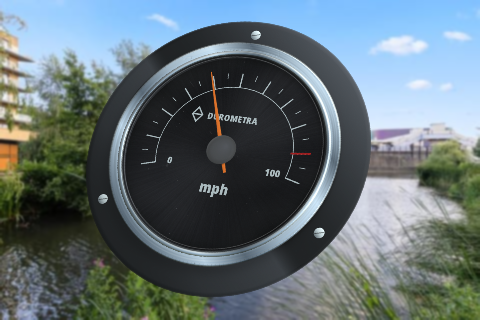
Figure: 40 mph
